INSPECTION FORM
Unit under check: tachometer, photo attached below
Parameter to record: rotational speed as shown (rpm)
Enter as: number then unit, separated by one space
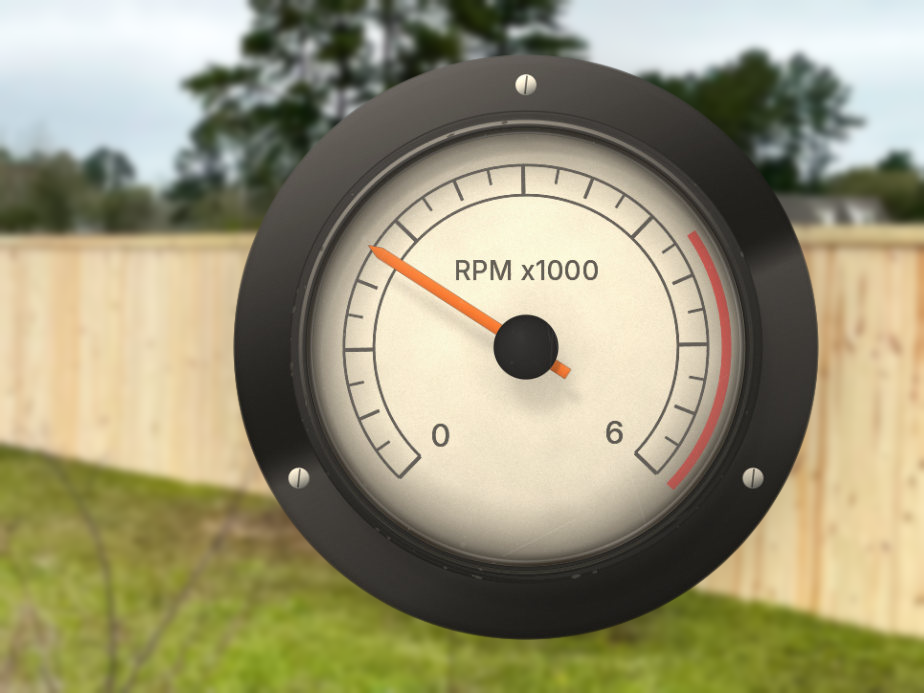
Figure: 1750 rpm
